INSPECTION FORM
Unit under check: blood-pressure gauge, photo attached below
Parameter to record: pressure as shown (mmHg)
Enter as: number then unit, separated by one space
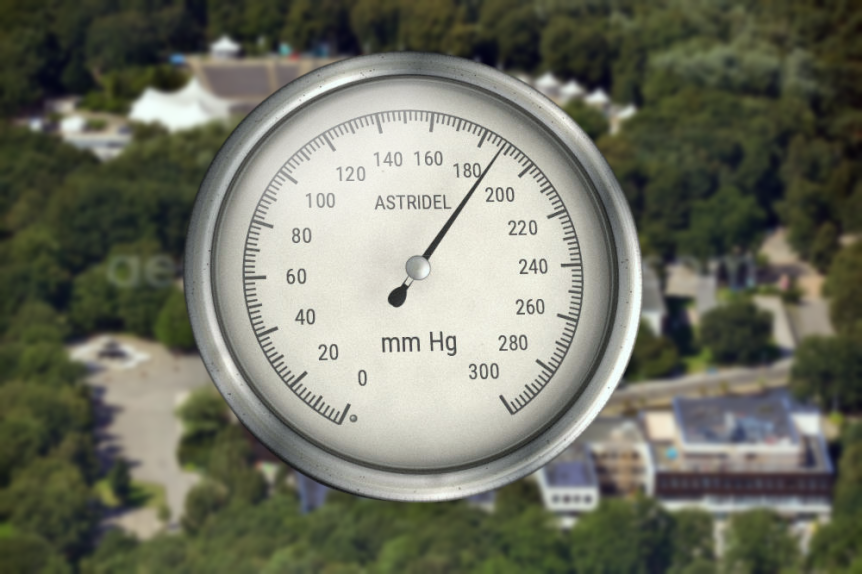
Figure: 188 mmHg
